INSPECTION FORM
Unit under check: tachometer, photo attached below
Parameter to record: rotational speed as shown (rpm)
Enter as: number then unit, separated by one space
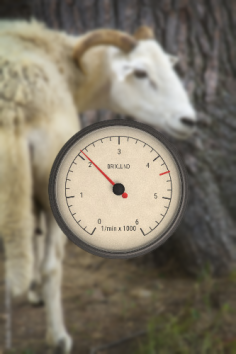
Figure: 2100 rpm
